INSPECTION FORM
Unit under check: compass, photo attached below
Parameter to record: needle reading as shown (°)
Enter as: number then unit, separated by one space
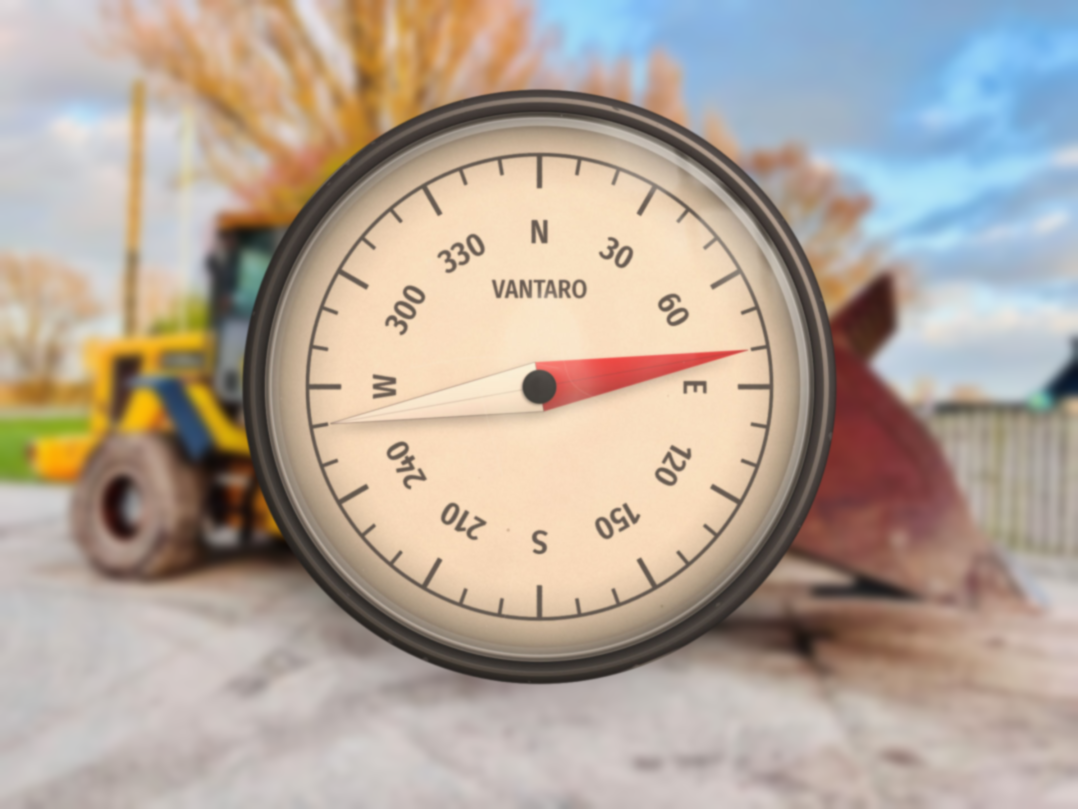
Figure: 80 °
